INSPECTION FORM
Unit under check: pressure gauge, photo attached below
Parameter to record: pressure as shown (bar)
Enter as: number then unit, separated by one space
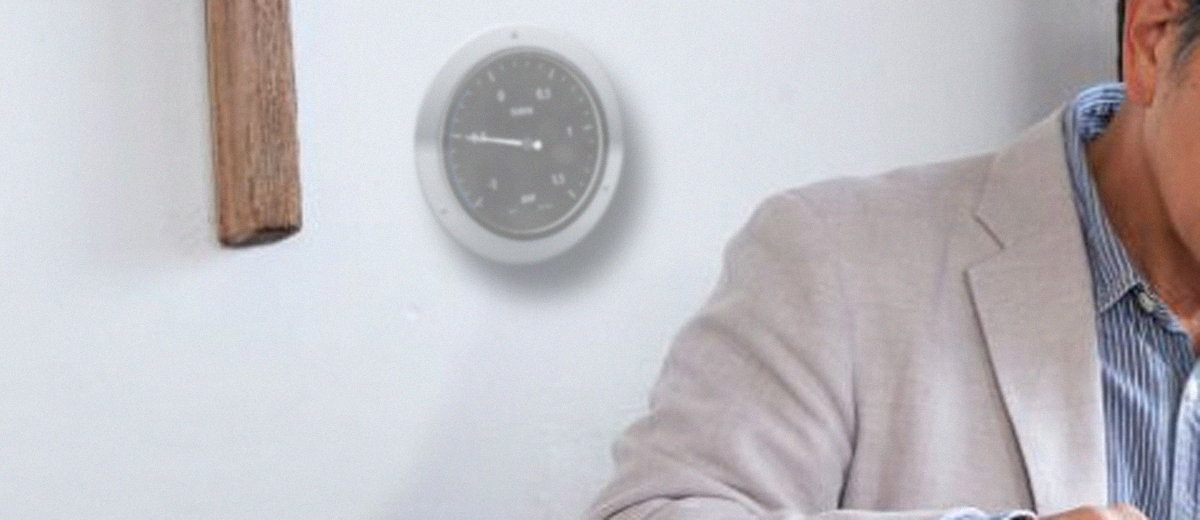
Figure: -0.5 bar
